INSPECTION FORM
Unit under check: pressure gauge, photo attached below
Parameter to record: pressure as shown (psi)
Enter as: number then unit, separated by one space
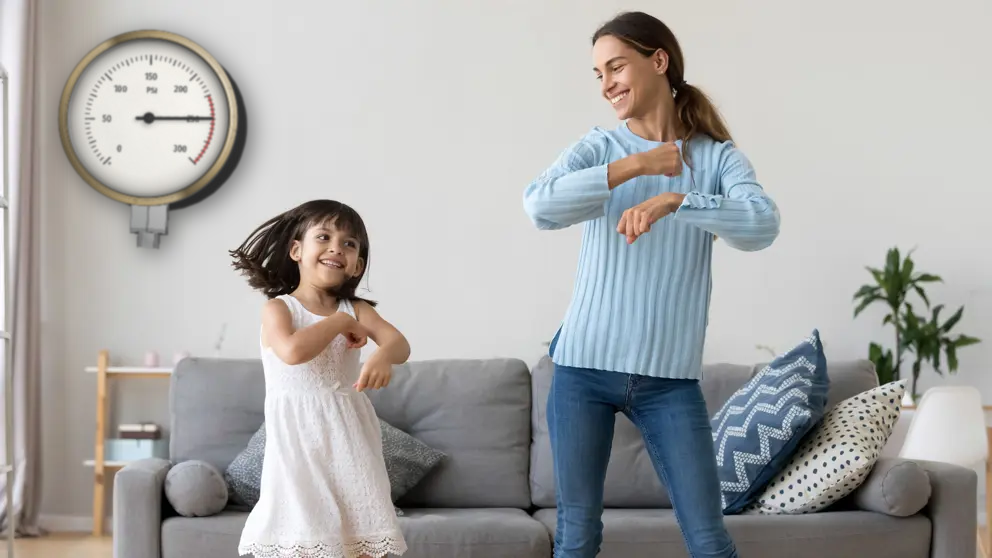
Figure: 250 psi
